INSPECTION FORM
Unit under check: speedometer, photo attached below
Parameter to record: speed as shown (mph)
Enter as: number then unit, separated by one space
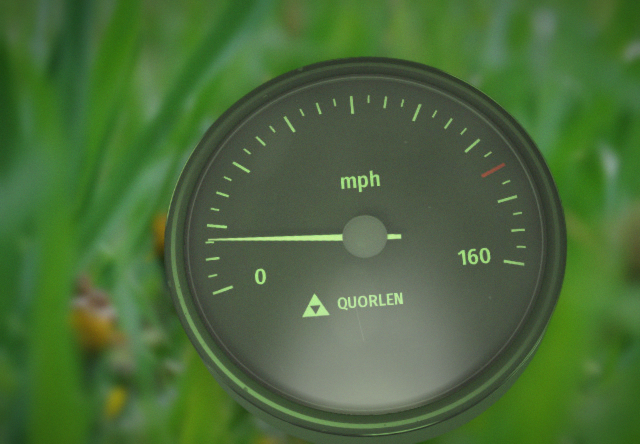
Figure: 15 mph
